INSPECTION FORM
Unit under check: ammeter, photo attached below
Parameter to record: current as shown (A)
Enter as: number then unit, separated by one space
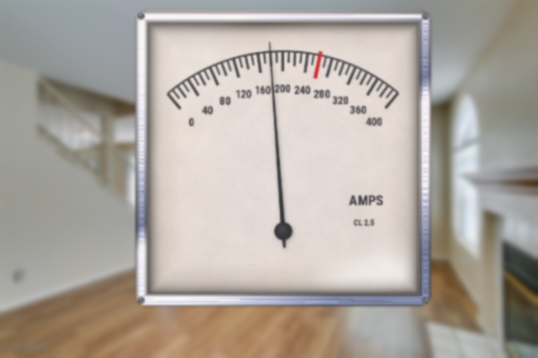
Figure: 180 A
